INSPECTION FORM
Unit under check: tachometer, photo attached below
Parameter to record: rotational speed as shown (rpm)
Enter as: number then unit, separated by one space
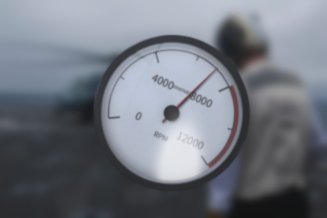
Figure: 7000 rpm
